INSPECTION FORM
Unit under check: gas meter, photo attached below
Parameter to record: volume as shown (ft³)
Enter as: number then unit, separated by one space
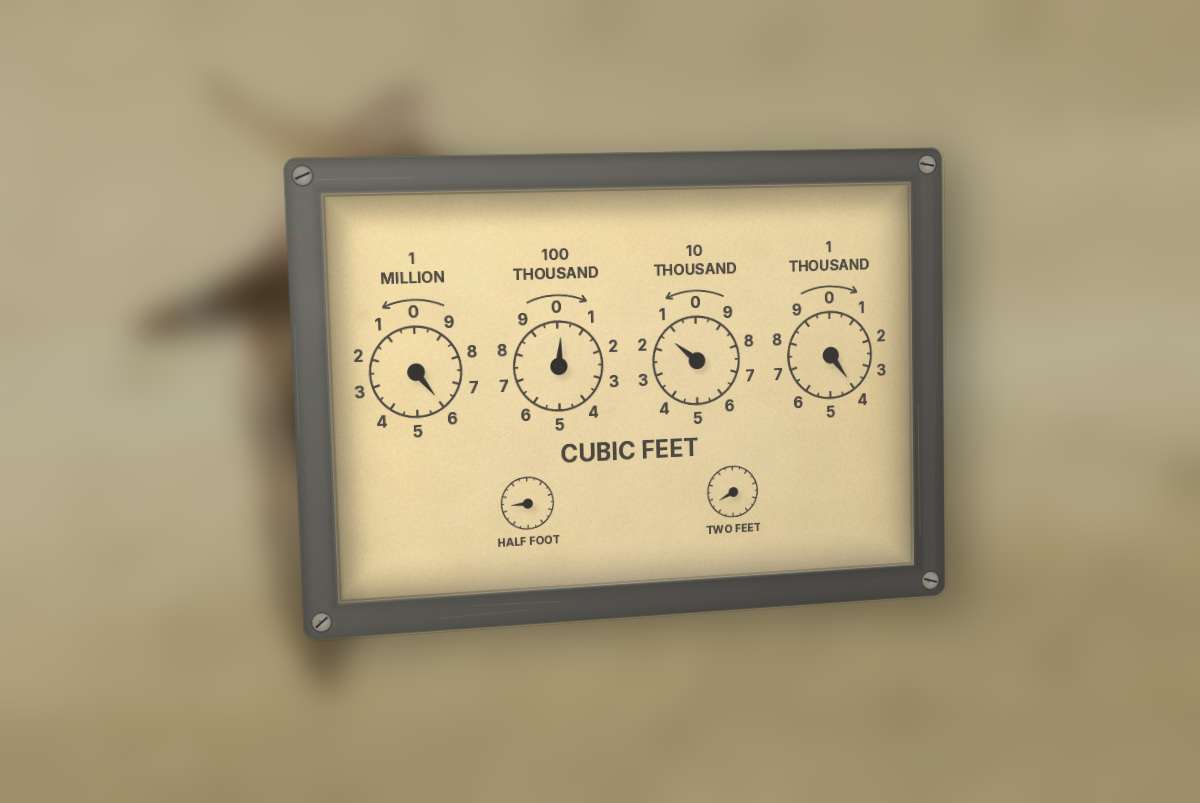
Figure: 601400 ft³
